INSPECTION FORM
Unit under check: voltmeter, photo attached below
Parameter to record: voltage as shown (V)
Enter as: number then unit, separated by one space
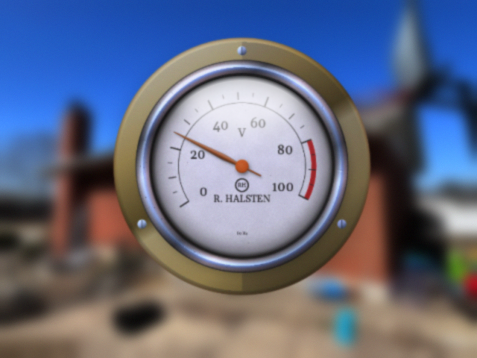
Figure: 25 V
